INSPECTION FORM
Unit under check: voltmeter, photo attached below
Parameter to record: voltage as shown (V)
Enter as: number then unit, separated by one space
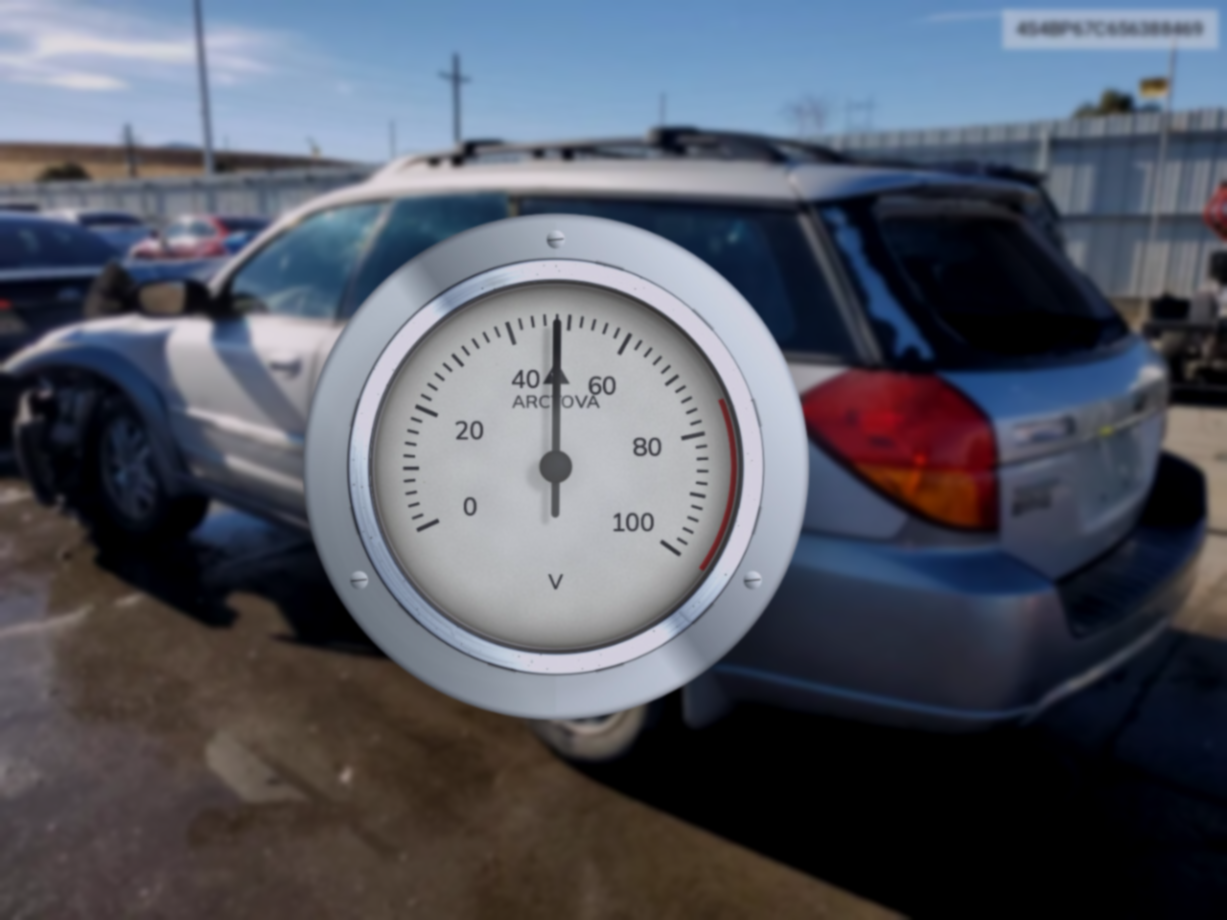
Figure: 48 V
